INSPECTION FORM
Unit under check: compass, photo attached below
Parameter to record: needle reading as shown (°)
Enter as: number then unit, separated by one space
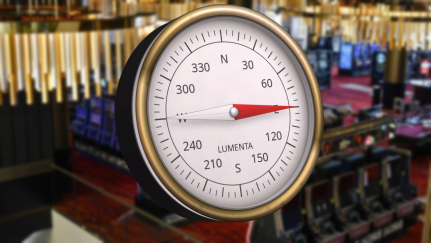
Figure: 90 °
